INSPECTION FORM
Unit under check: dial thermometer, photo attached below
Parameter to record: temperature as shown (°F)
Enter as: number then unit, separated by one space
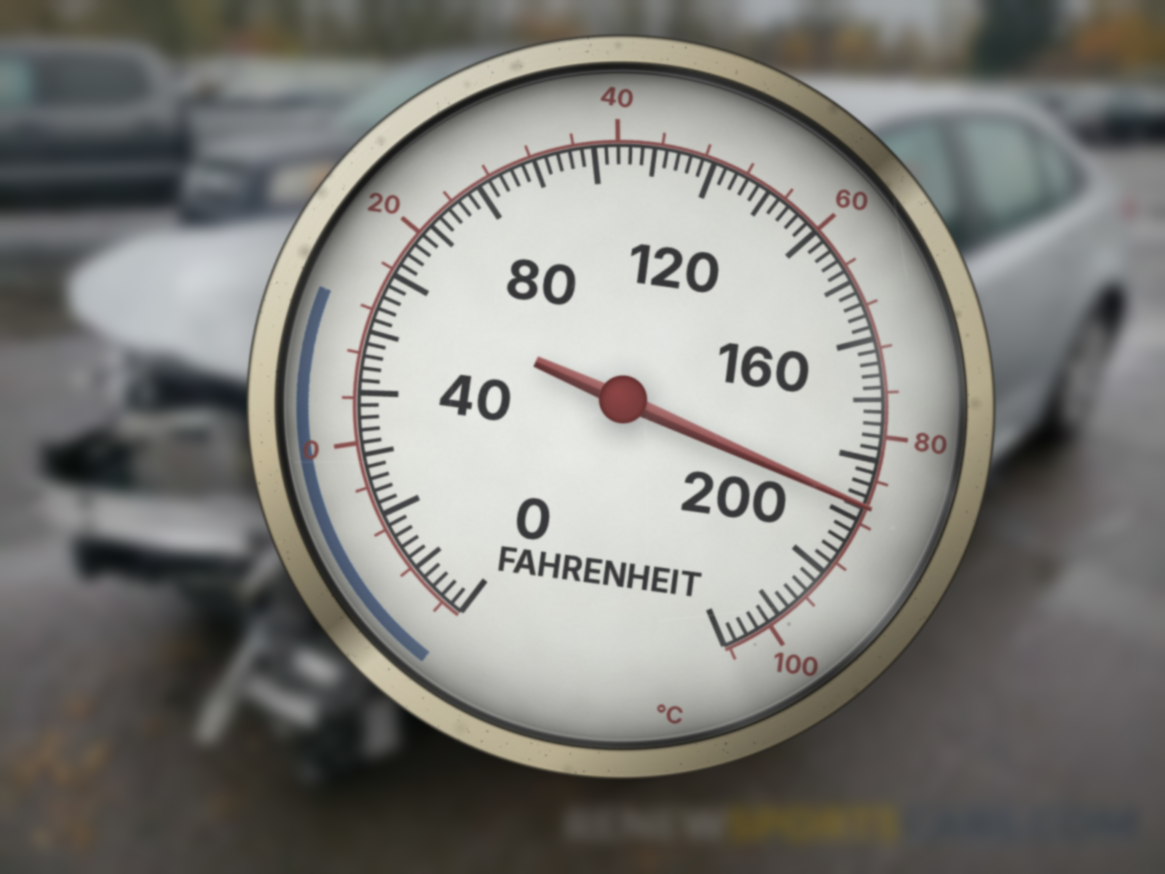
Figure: 188 °F
